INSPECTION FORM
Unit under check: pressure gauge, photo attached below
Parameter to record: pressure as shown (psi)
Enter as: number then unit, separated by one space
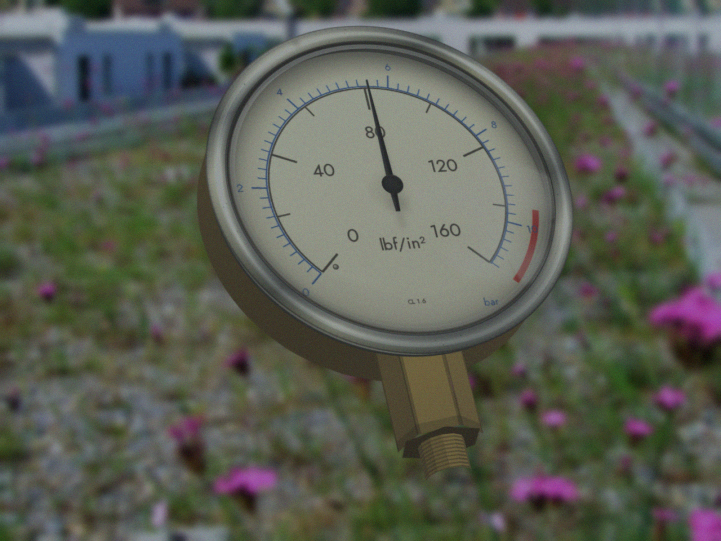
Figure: 80 psi
